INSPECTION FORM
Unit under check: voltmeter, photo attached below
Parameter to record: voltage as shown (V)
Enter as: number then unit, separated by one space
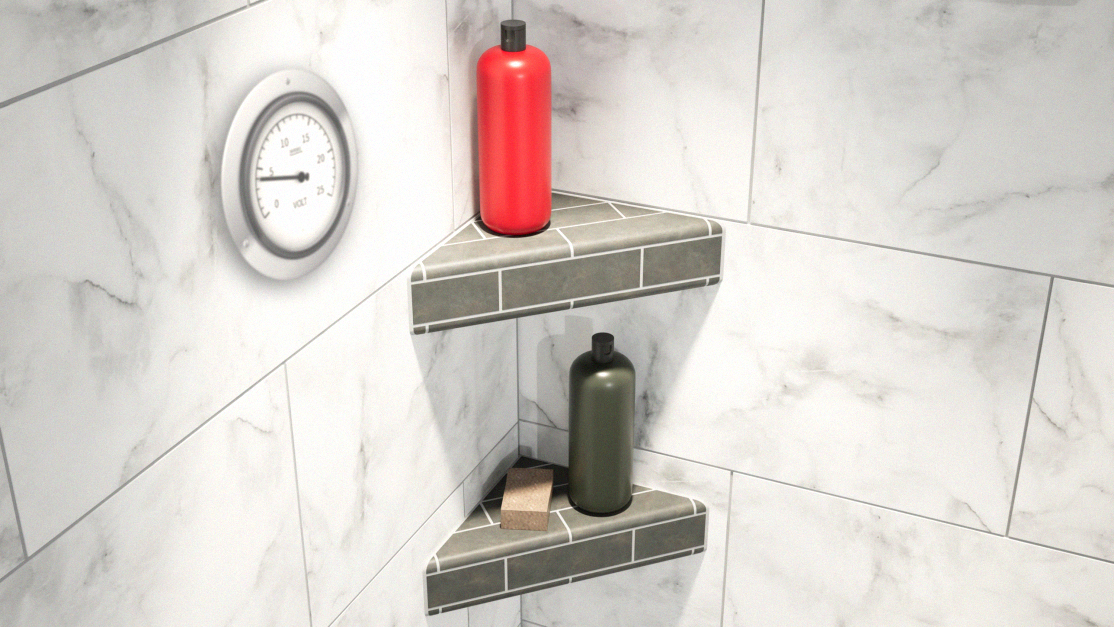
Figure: 4 V
